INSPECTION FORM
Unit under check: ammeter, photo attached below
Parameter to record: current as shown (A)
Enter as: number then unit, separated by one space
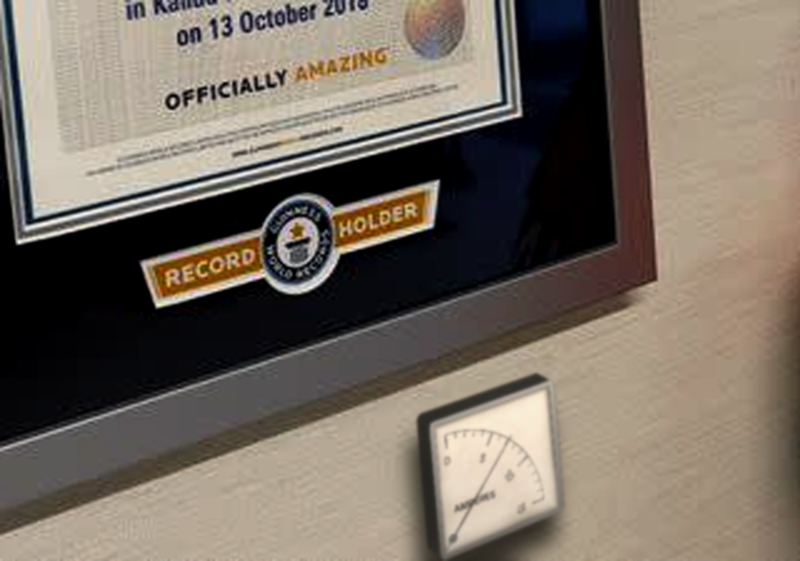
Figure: 7 A
